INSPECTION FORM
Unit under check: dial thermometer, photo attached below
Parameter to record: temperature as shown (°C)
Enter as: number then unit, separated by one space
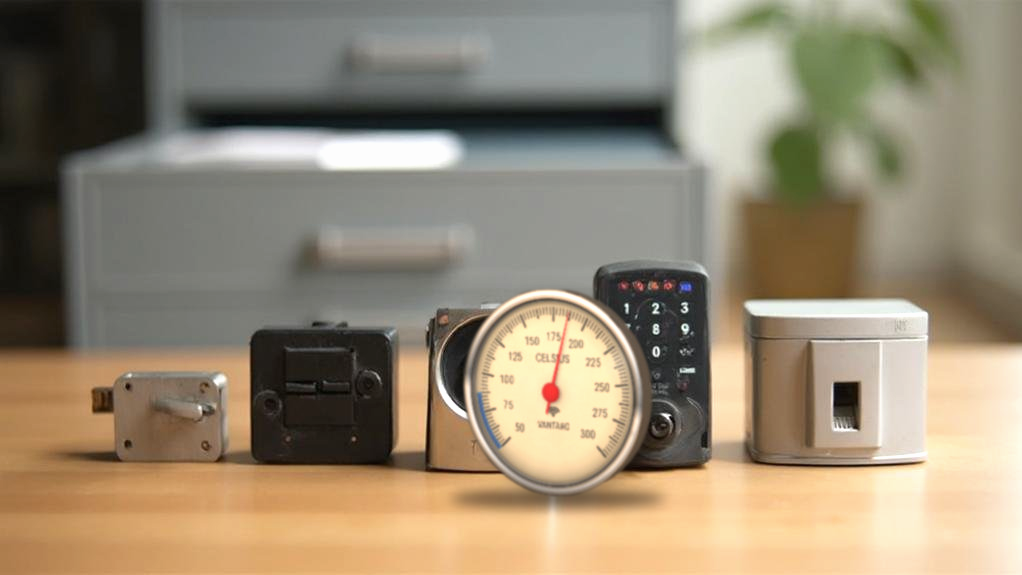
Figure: 187.5 °C
